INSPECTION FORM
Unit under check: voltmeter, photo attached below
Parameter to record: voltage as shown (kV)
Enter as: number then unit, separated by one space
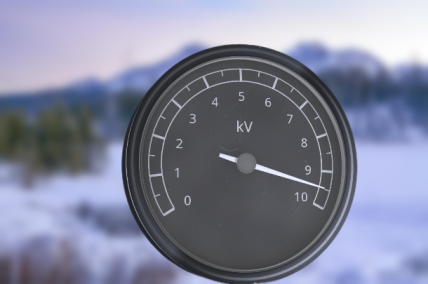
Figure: 9.5 kV
